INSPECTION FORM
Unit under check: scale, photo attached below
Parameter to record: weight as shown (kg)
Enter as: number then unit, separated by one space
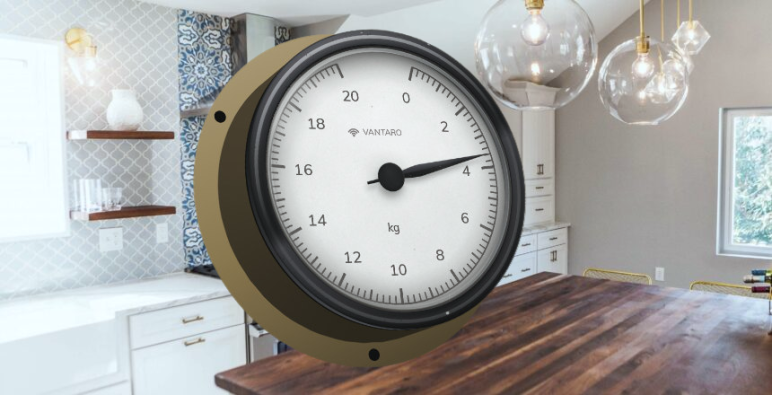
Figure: 3.6 kg
